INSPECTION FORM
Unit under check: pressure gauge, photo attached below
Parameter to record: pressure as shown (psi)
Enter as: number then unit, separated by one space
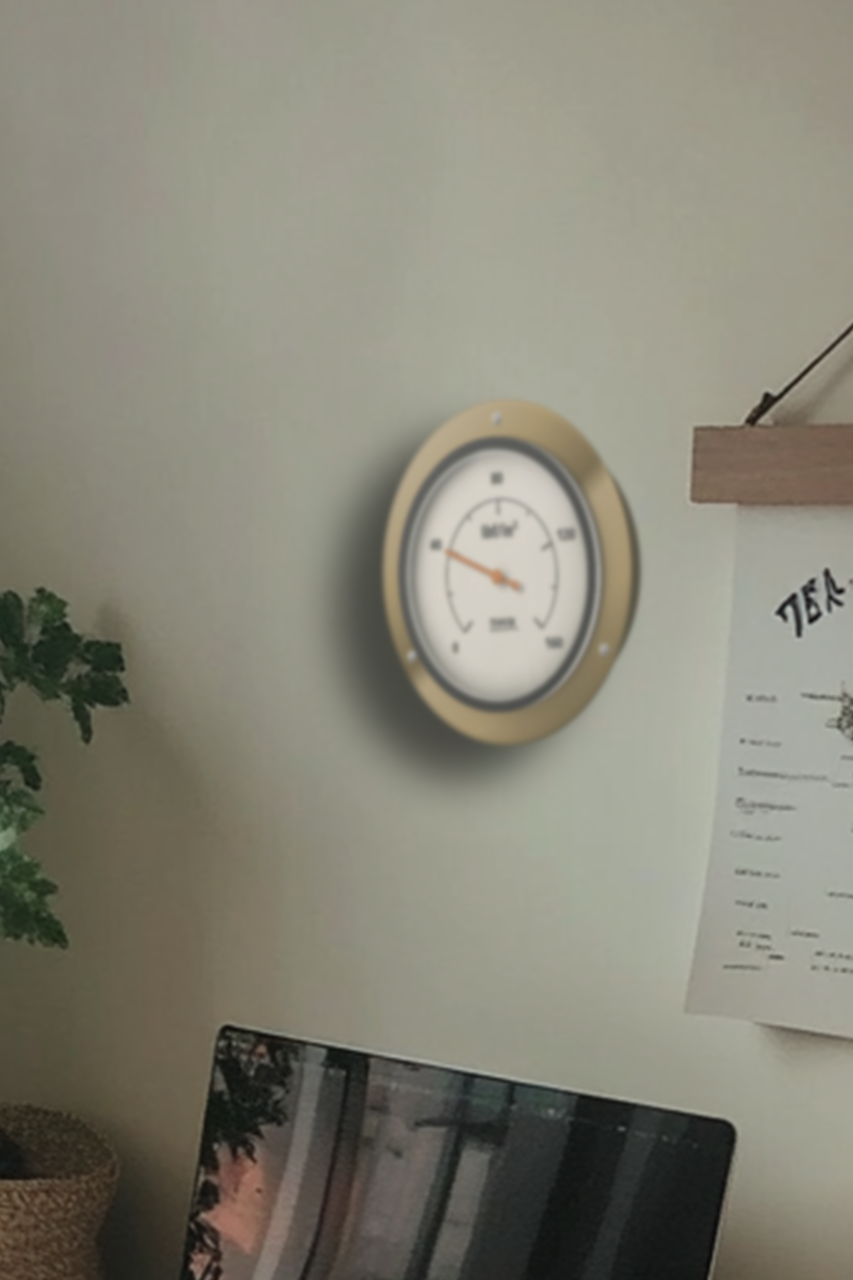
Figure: 40 psi
